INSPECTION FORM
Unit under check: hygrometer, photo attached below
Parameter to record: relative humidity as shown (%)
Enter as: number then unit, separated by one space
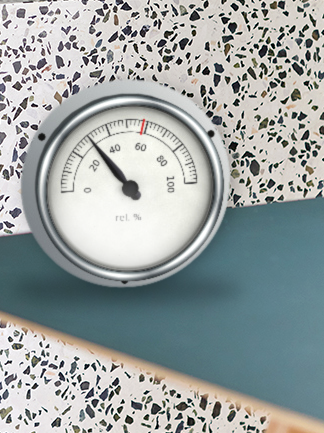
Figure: 30 %
